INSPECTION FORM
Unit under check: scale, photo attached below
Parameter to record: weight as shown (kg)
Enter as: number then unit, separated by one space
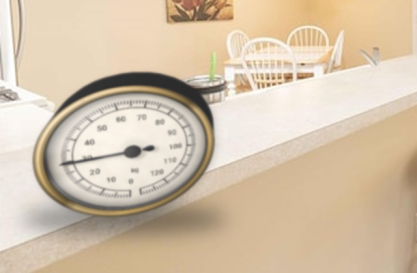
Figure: 30 kg
